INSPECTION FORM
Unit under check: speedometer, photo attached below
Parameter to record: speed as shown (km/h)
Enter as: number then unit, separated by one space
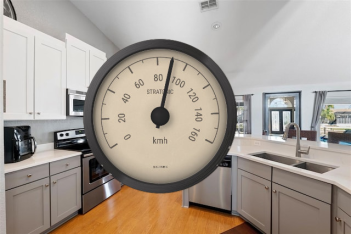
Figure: 90 km/h
